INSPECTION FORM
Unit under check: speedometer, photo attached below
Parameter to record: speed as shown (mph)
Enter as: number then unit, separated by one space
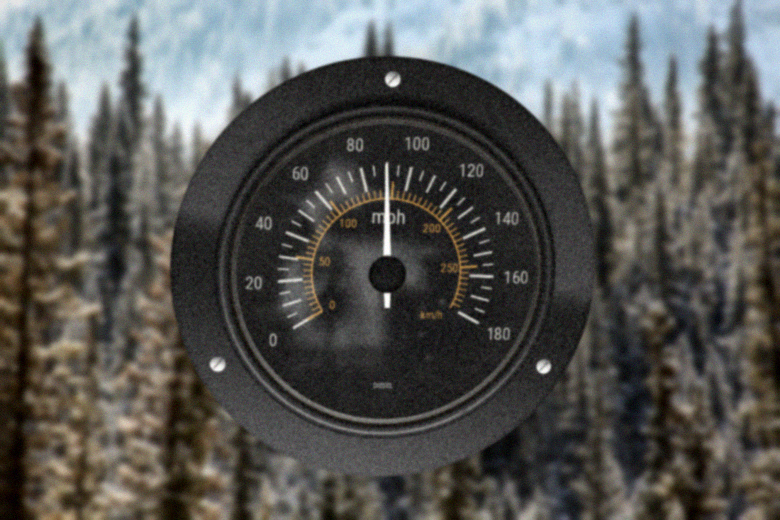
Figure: 90 mph
